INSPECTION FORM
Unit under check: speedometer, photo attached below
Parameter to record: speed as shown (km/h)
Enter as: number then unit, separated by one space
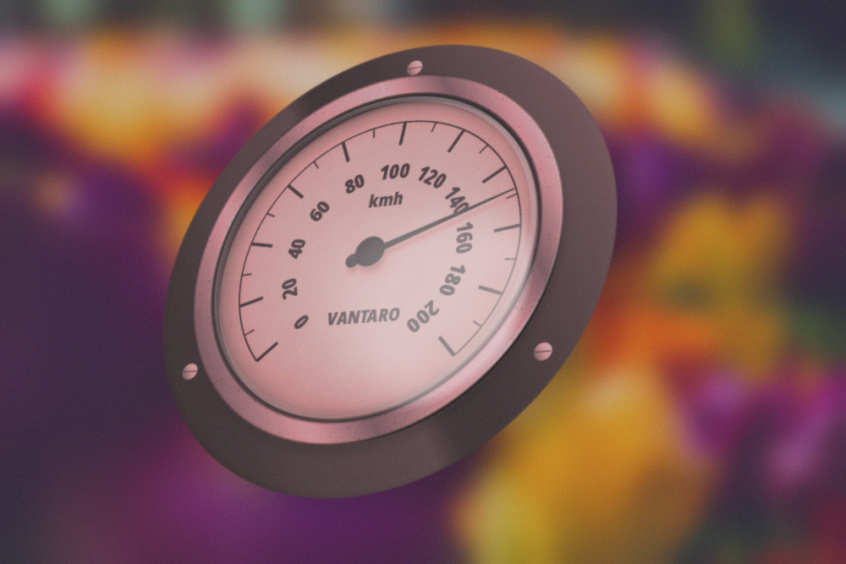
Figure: 150 km/h
